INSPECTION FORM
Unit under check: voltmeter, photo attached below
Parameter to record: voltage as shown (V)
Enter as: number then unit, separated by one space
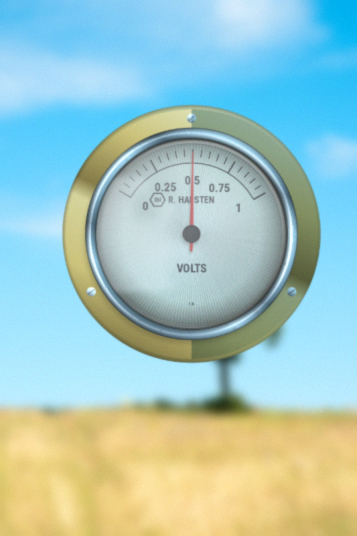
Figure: 0.5 V
